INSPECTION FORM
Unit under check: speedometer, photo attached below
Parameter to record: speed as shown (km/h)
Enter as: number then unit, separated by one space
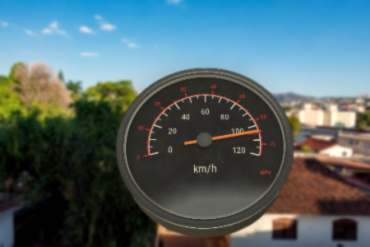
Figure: 105 km/h
